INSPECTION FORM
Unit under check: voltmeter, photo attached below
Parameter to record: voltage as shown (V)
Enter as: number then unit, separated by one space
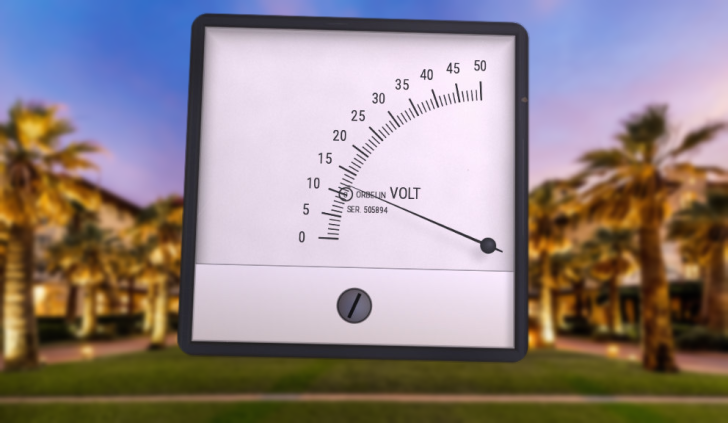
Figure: 12 V
